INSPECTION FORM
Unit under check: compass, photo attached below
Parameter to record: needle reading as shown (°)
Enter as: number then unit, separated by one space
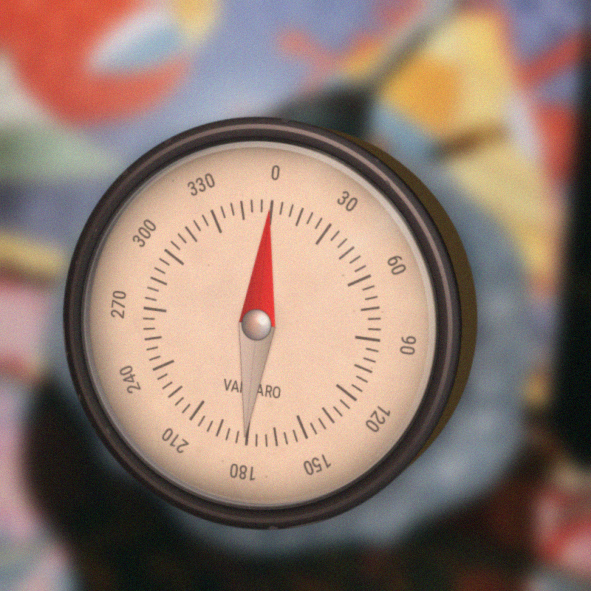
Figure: 0 °
